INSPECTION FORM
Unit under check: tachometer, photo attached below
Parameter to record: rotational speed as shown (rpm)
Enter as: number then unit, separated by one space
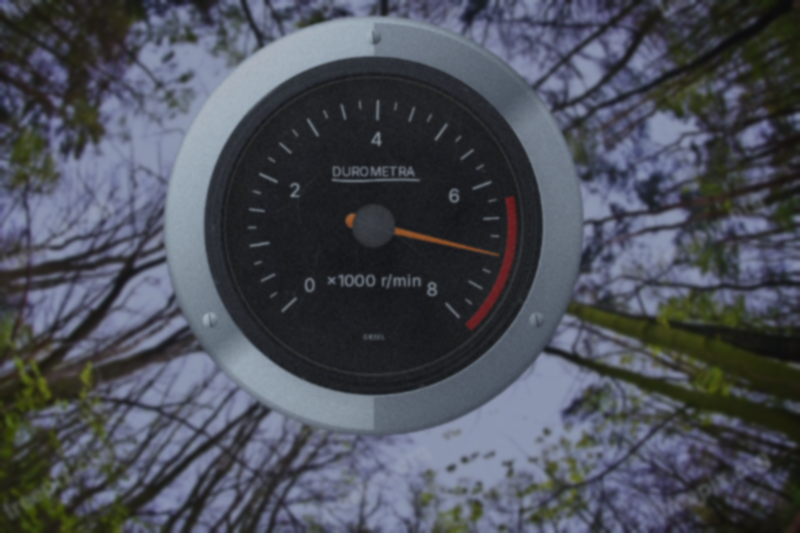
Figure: 7000 rpm
